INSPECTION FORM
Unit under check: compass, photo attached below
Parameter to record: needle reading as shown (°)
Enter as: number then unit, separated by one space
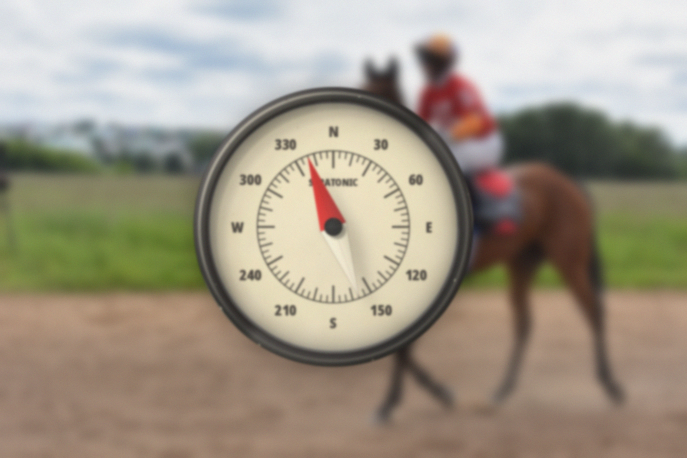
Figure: 340 °
